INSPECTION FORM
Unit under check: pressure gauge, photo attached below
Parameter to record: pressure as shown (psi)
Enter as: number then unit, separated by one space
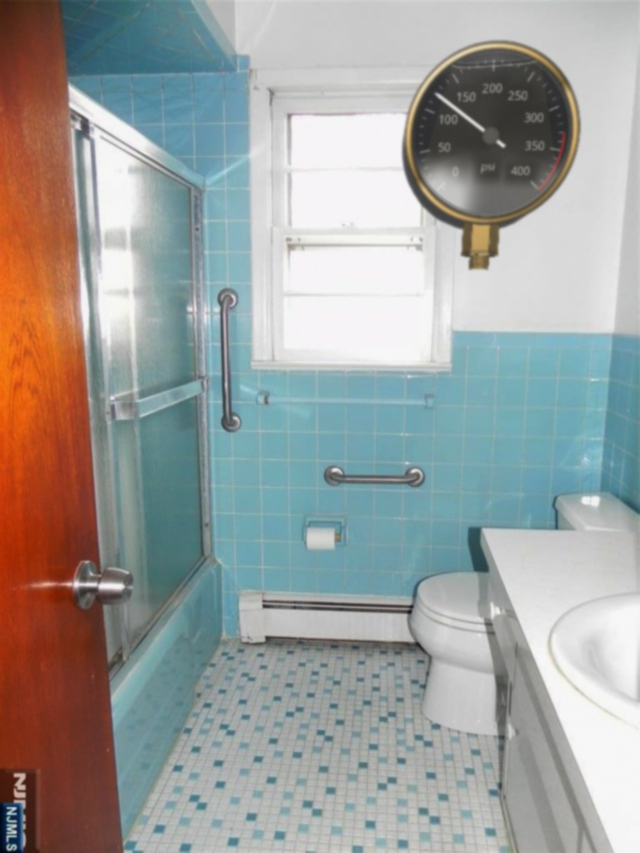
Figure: 120 psi
